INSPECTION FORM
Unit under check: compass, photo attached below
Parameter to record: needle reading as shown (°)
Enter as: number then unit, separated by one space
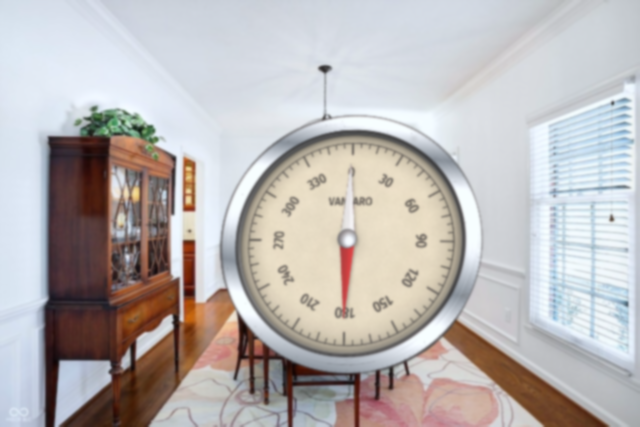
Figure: 180 °
